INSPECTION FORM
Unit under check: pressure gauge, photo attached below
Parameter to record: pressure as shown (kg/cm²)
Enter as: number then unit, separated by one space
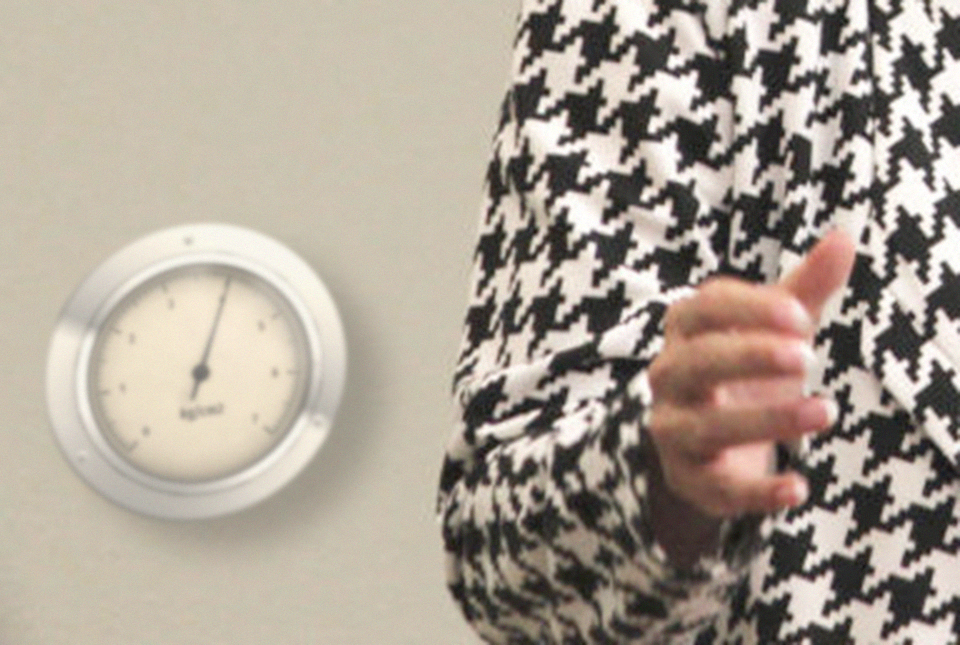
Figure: 4 kg/cm²
